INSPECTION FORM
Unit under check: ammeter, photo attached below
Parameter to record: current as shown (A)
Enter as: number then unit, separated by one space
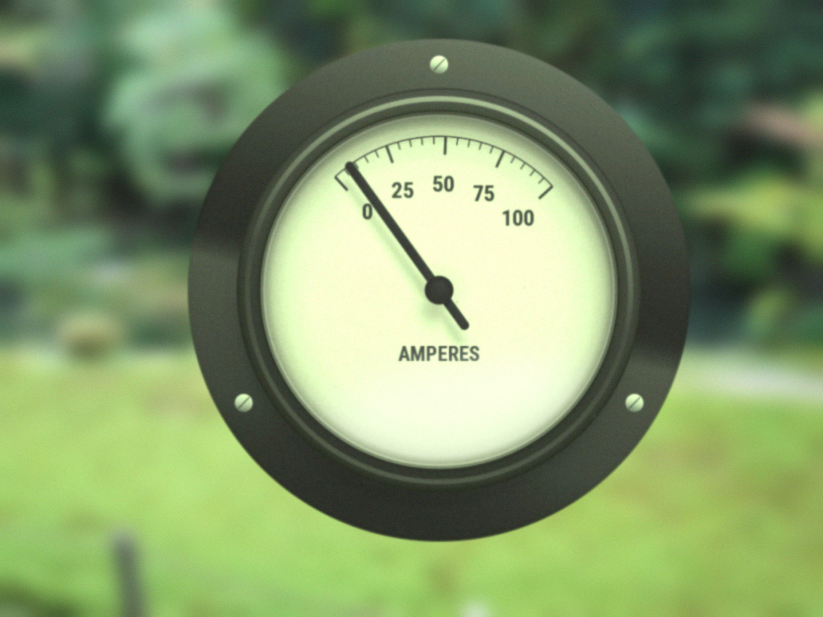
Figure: 7.5 A
